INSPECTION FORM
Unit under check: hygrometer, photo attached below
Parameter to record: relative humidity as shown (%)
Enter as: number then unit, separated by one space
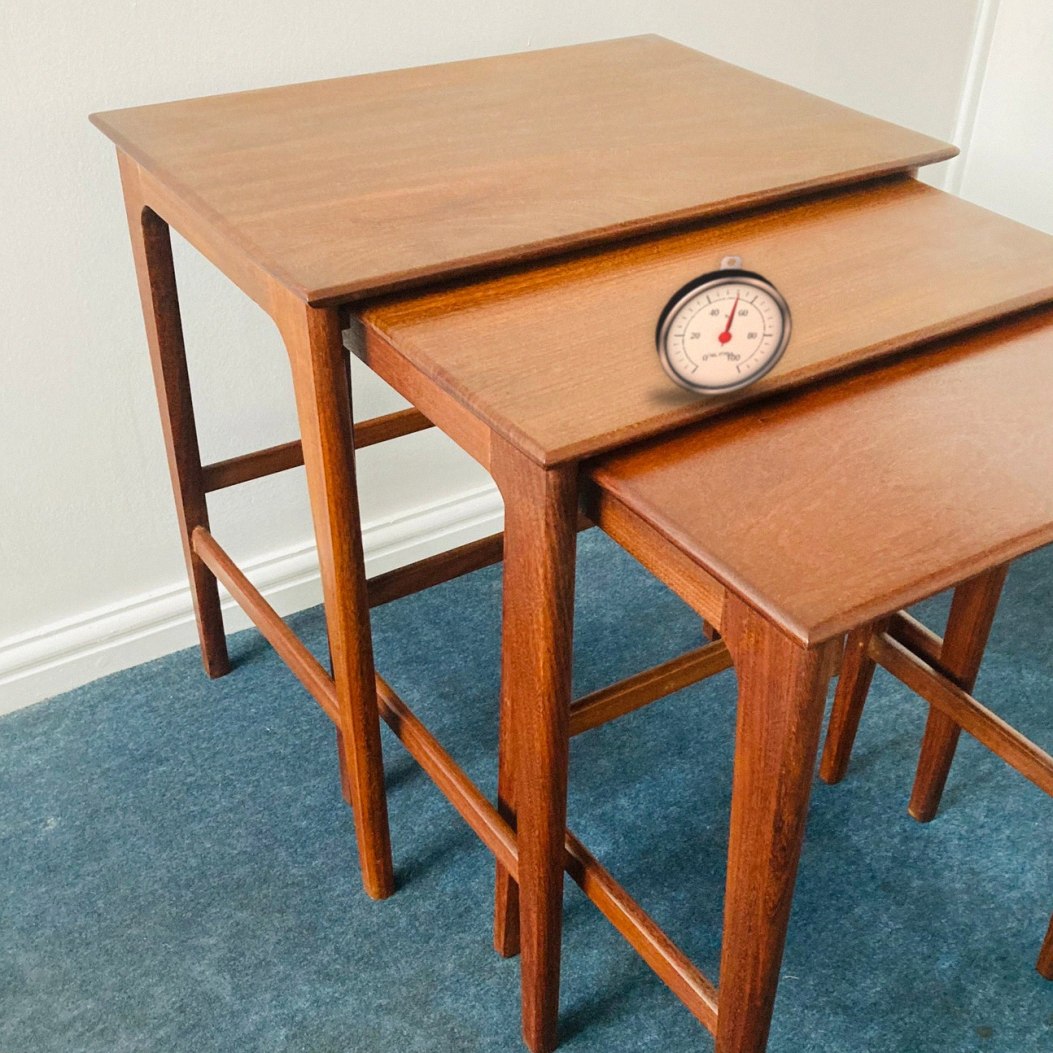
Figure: 52 %
